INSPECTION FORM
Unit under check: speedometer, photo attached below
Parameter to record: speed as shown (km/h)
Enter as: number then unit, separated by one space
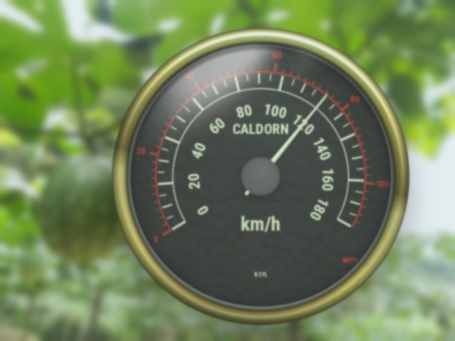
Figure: 120 km/h
